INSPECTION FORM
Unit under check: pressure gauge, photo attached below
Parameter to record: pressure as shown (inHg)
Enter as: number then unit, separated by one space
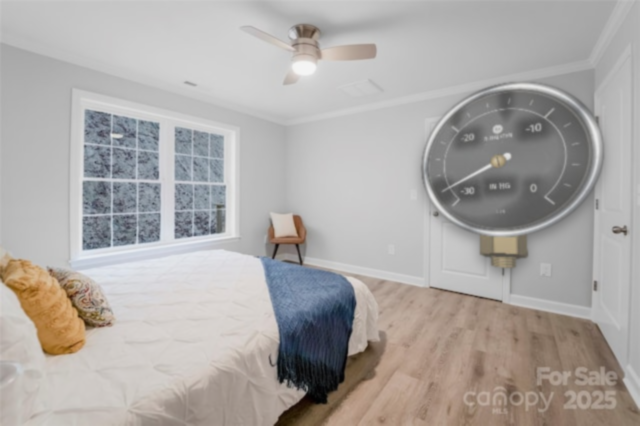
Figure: -28 inHg
